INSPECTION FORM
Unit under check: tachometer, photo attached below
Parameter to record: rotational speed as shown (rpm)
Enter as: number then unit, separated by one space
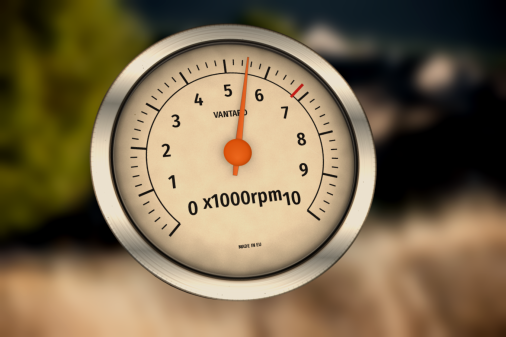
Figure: 5500 rpm
